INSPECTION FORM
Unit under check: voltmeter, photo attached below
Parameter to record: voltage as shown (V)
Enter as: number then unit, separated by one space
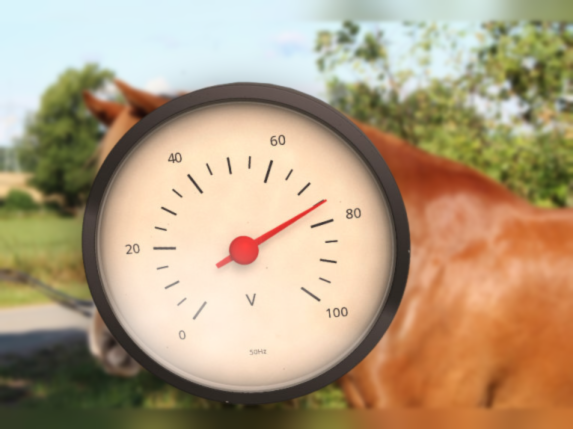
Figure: 75 V
